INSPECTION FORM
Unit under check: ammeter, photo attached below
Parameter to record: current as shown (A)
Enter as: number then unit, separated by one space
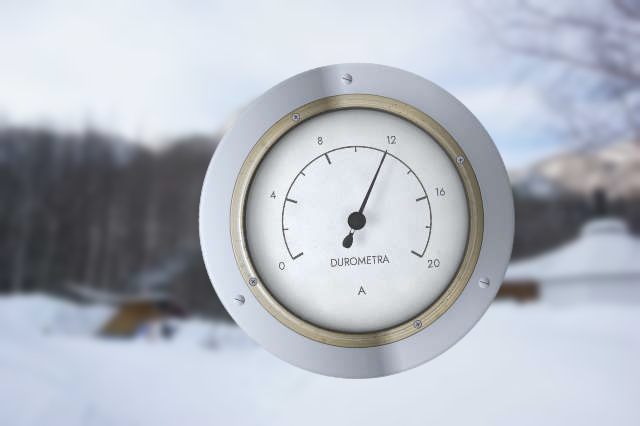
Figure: 12 A
